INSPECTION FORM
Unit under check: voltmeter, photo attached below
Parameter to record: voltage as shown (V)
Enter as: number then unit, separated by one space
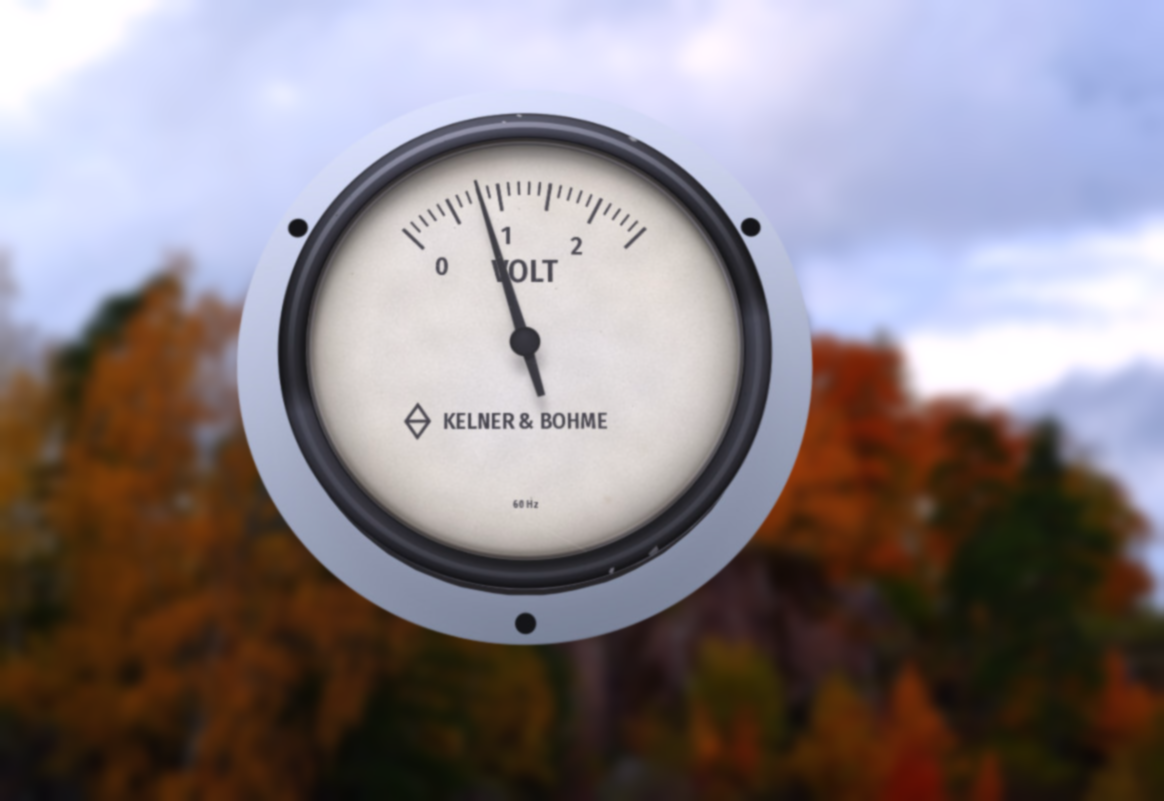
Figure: 0.8 V
